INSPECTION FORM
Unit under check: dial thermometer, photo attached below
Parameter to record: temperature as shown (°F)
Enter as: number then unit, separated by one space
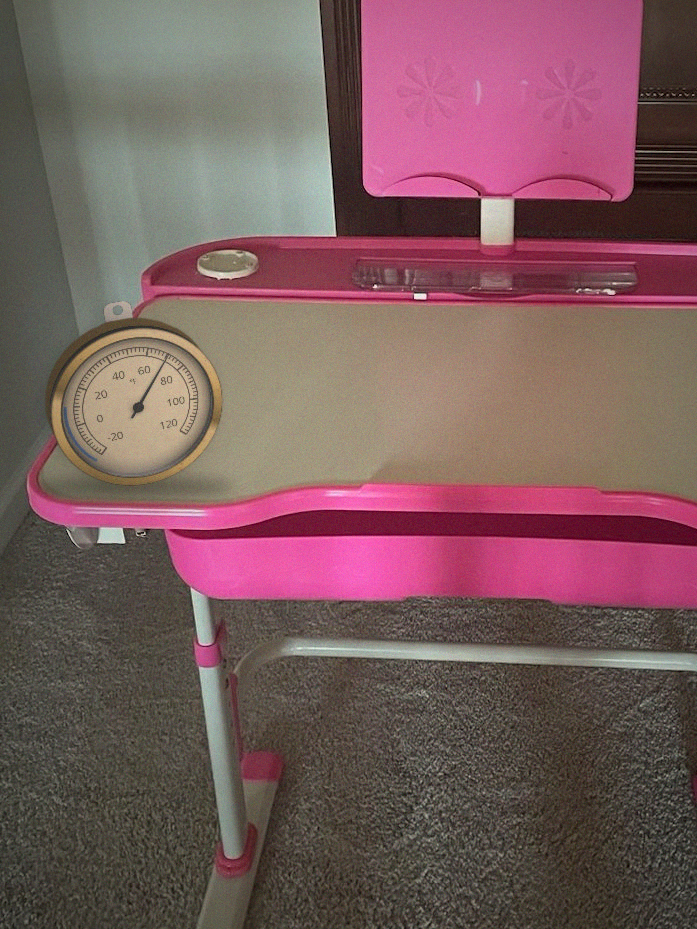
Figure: 70 °F
